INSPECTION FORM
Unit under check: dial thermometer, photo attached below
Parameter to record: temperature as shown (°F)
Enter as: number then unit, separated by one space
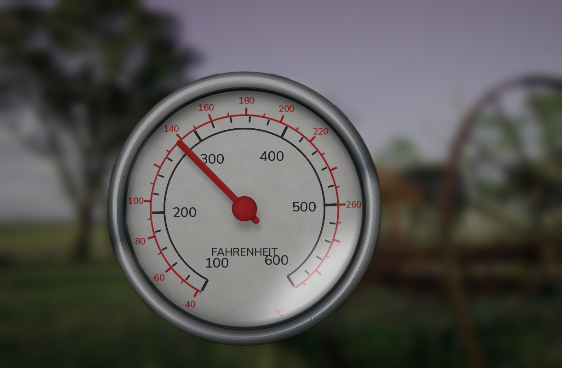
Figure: 280 °F
